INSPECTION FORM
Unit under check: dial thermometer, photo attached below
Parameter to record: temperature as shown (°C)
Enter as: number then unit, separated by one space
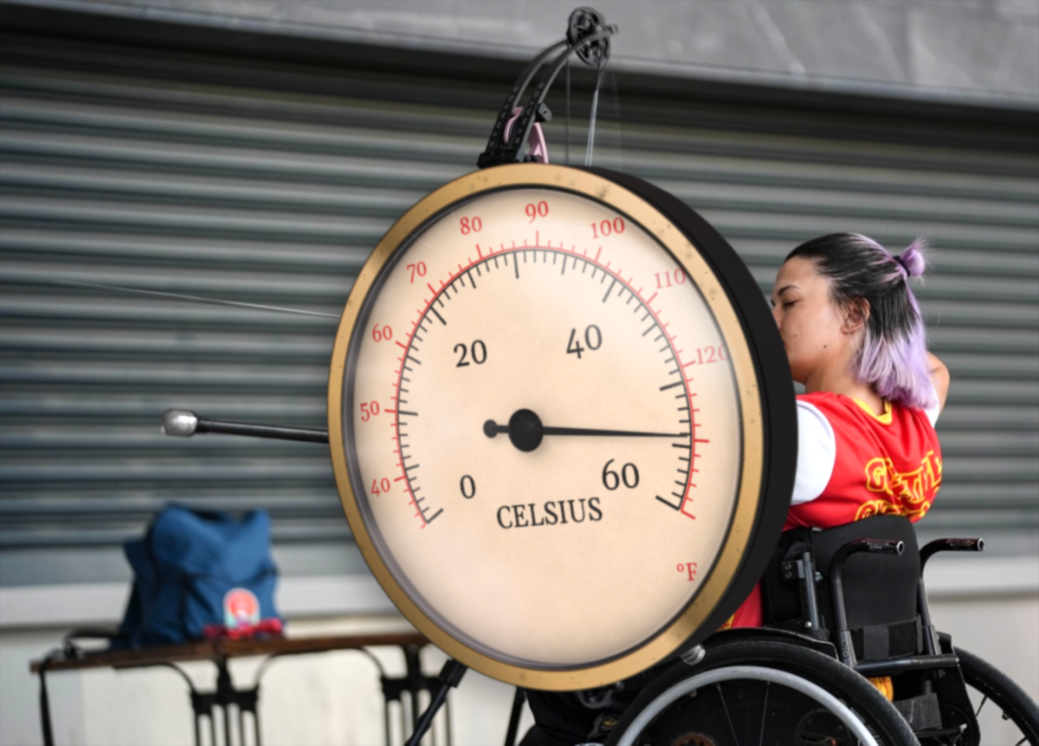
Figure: 54 °C
